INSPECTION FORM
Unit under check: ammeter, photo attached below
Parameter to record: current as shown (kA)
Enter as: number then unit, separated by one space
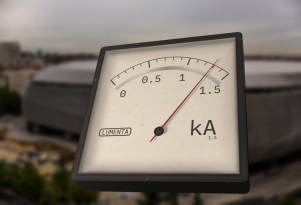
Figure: 1.3 kA
